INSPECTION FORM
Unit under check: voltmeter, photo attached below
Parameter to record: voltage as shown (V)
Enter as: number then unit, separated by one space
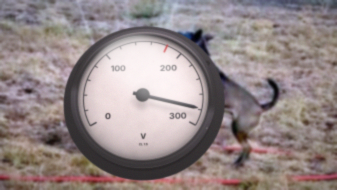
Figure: 280 V
